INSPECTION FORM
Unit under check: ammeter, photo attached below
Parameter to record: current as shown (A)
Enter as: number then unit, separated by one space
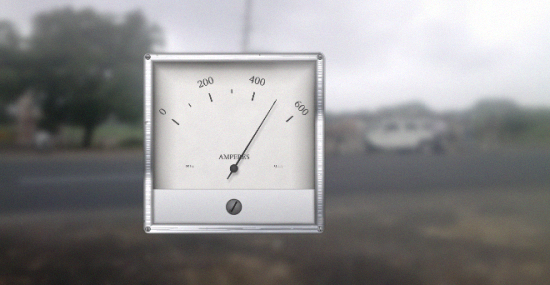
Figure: 500 A
